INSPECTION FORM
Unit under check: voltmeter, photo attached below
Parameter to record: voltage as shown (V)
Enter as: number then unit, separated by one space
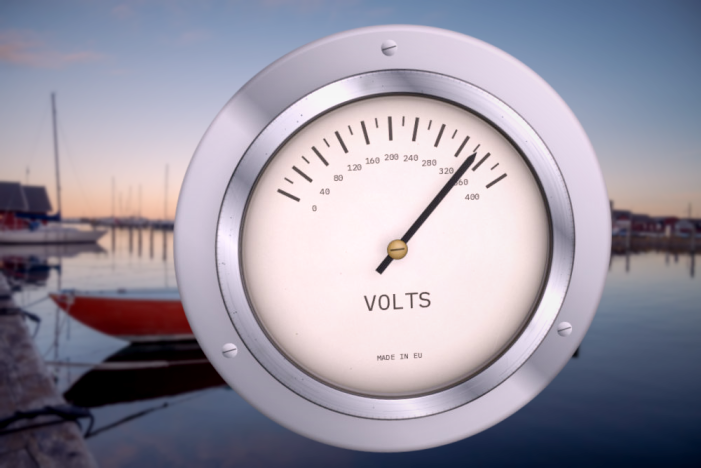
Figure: 340 V
